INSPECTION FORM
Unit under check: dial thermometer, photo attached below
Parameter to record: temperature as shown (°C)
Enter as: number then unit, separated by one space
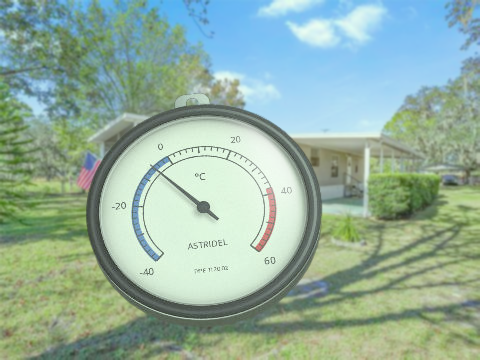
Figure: -6 °C
